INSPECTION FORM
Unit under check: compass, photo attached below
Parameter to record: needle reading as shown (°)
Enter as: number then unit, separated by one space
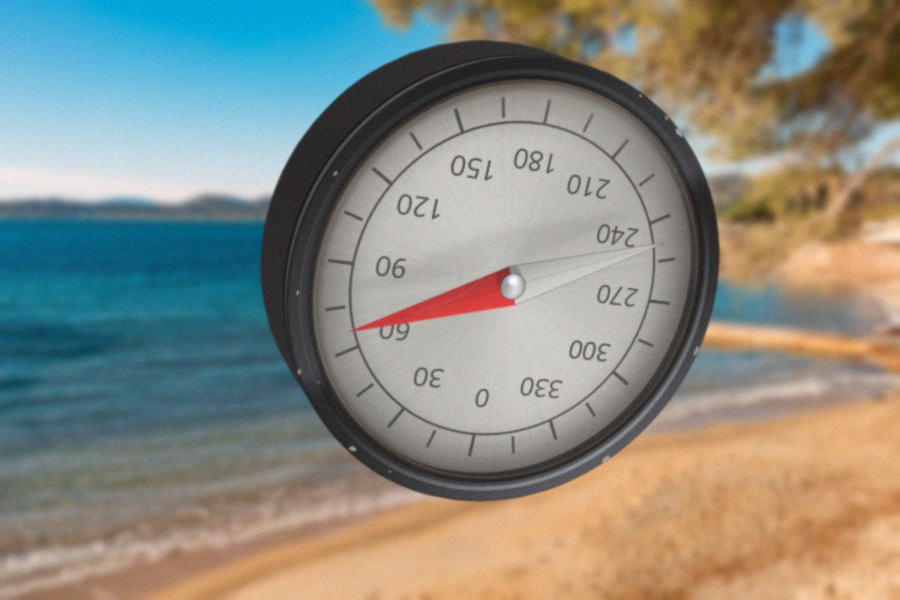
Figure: 67.5 °
